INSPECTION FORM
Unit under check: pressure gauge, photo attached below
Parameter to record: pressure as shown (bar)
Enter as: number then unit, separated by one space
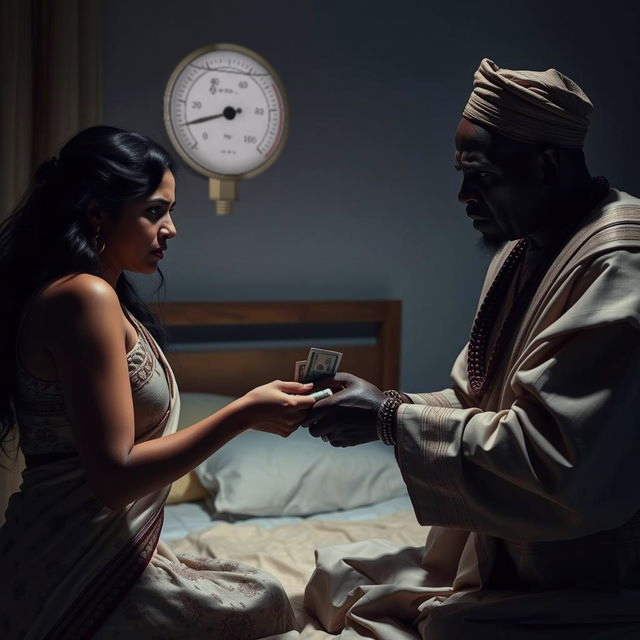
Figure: 10 bar
